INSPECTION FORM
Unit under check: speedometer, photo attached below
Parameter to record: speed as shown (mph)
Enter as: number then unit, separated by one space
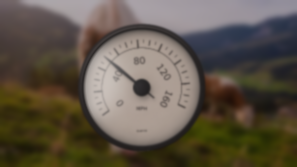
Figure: 50 mph
